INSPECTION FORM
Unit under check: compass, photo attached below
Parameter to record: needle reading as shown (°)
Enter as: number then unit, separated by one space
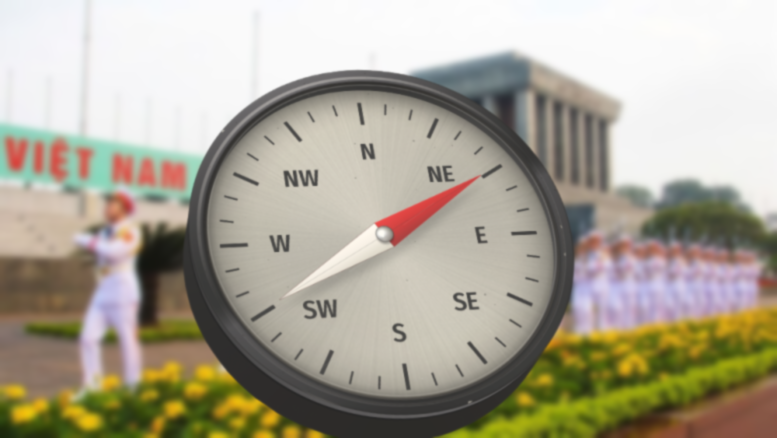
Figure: 60 °
